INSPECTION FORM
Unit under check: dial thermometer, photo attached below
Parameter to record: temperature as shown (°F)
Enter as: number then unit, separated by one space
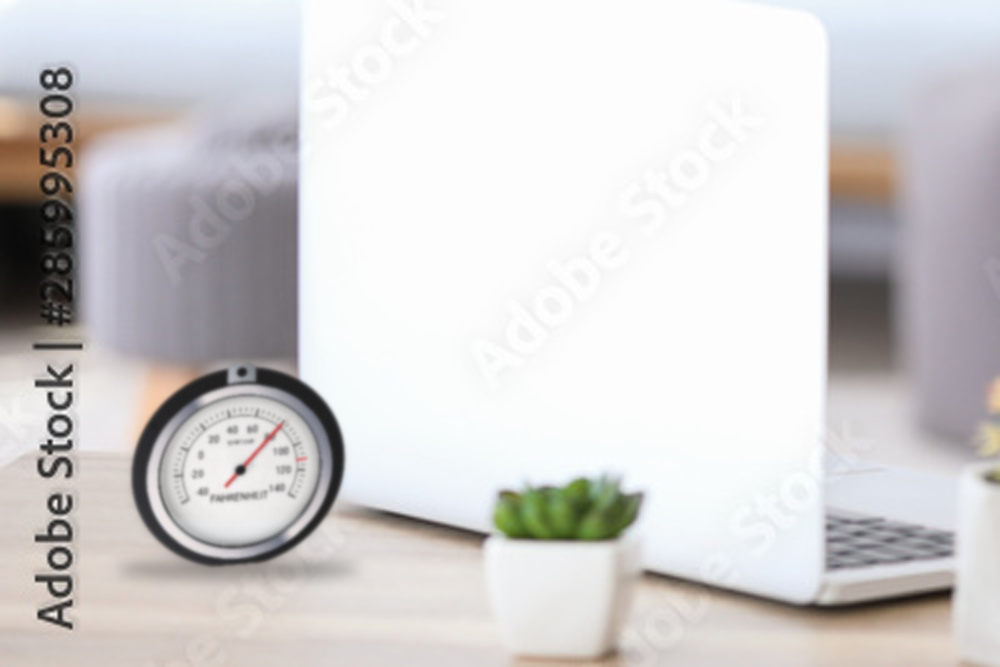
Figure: 80 °F
